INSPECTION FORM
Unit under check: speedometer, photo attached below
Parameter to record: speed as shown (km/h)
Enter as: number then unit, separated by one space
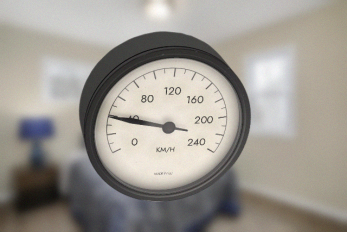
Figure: 40 km/h
